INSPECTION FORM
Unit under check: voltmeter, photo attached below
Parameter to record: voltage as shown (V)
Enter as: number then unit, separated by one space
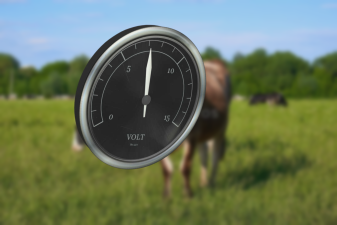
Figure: 7 V
